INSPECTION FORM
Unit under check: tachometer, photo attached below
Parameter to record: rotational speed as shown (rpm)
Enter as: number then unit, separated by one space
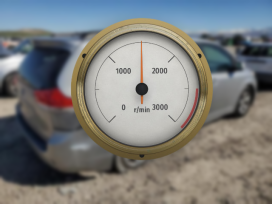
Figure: 1500 rpm
